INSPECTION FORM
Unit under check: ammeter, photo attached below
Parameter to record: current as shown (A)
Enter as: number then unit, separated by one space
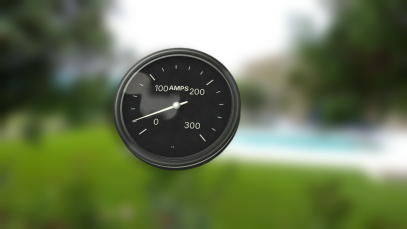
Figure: 20 A
